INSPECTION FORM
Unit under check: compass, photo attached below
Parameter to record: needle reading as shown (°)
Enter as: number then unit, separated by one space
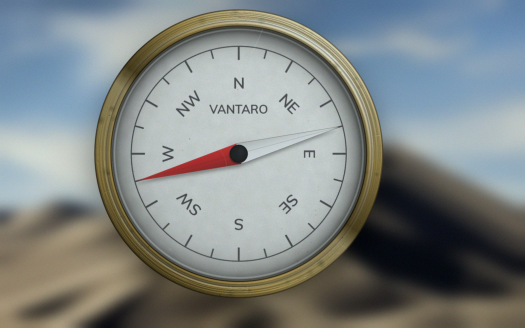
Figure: 255 °
